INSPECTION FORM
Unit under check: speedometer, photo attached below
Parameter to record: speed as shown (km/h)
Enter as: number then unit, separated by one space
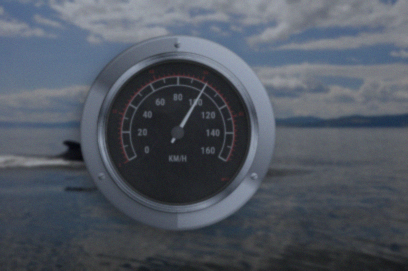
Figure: 100 km/h
